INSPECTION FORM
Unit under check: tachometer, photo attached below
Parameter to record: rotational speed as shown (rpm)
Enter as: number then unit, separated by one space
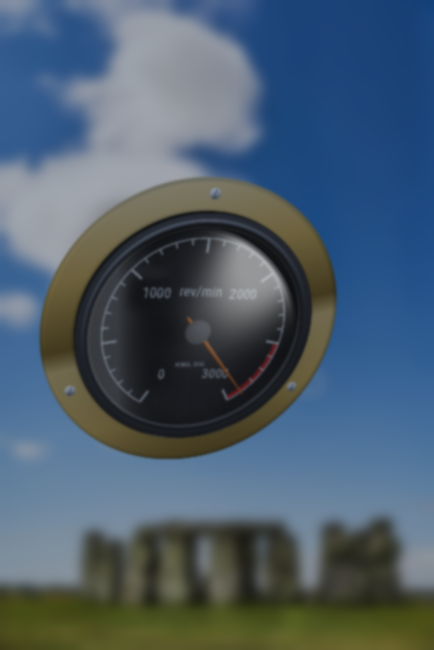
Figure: 2900 rpm
